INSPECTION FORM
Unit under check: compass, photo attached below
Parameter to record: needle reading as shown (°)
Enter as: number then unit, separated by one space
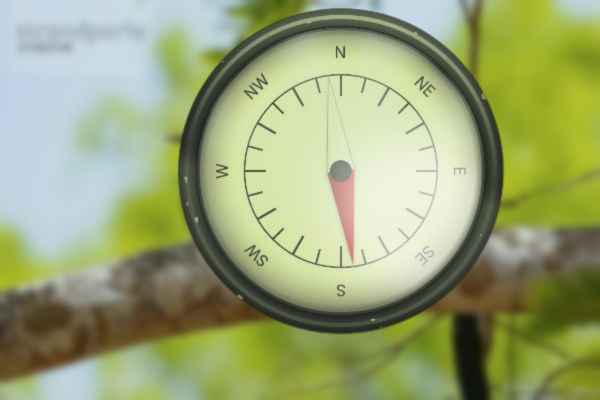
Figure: 172.5 °
